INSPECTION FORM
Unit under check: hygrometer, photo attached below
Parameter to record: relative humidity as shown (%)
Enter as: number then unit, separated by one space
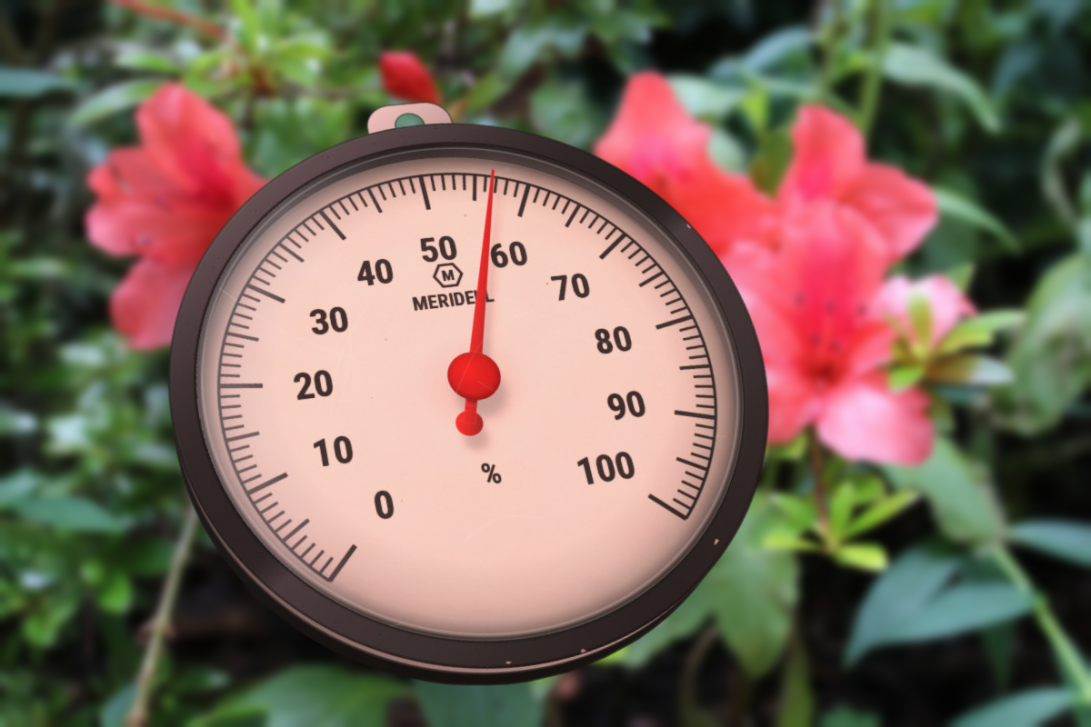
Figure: 56.5 %
